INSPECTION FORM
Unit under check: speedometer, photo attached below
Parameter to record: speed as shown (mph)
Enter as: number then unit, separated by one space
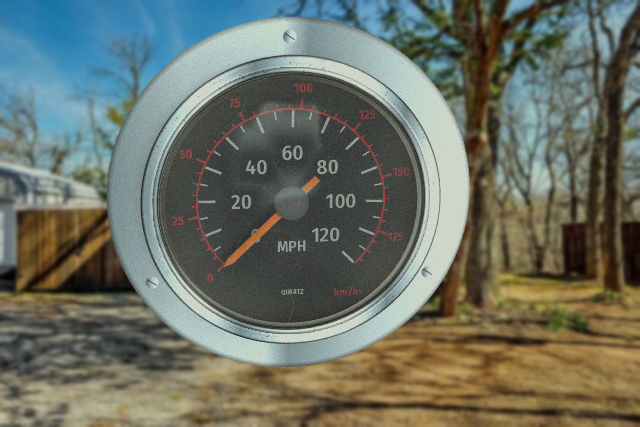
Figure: 0 mph
